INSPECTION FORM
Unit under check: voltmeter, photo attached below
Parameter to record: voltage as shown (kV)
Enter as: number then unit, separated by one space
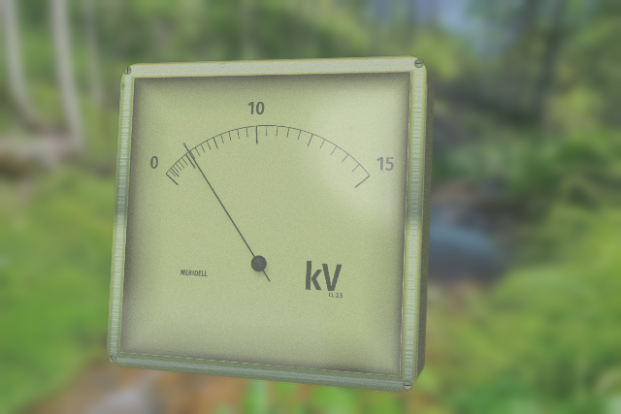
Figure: 5.5 kV
